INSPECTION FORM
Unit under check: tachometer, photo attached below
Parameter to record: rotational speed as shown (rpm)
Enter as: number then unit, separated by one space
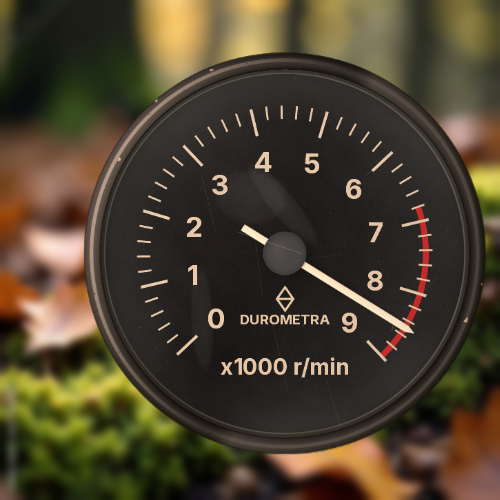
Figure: 8500 rpm
